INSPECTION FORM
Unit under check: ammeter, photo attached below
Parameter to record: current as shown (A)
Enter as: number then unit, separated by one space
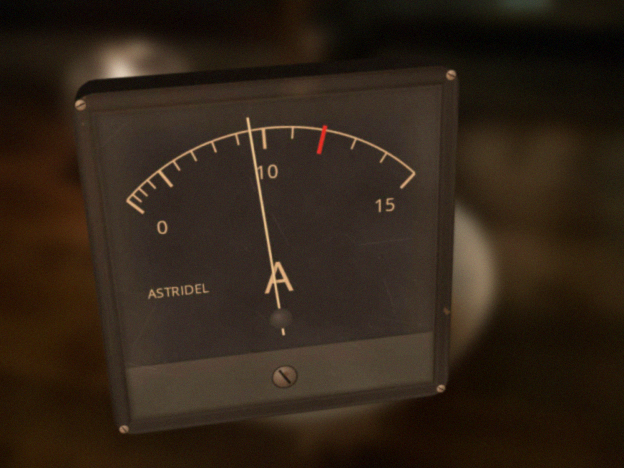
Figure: 9.5 A
